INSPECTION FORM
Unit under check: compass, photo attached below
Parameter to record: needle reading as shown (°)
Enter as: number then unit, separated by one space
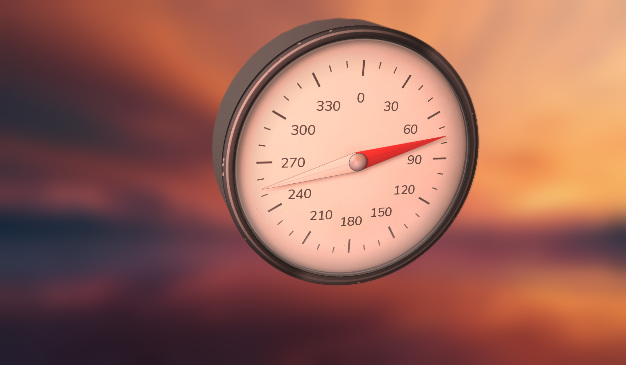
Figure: 75 °
